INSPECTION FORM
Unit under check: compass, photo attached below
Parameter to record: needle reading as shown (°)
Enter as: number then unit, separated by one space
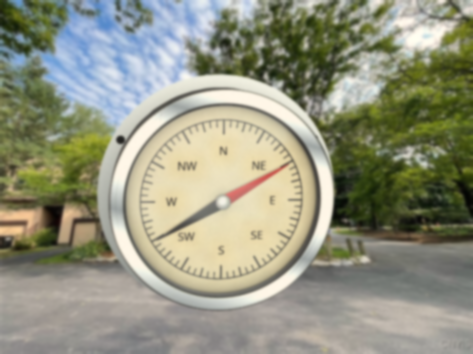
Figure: 60 °
